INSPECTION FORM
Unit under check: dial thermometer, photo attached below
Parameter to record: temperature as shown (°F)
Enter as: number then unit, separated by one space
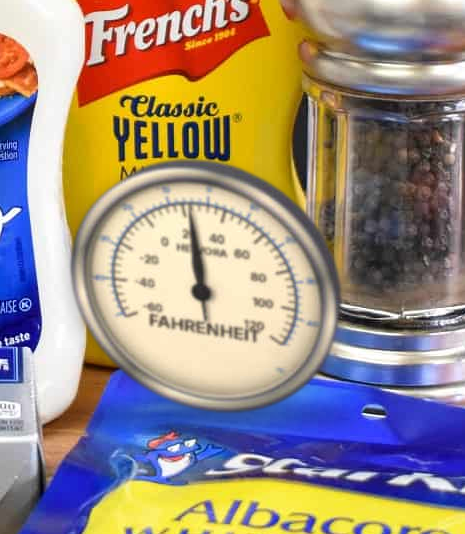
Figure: 24 °F
